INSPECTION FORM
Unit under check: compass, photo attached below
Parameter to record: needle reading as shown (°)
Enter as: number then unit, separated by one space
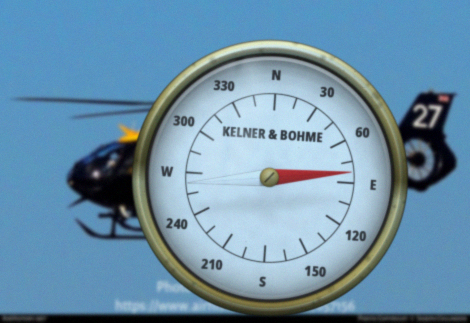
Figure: 82.5 °
